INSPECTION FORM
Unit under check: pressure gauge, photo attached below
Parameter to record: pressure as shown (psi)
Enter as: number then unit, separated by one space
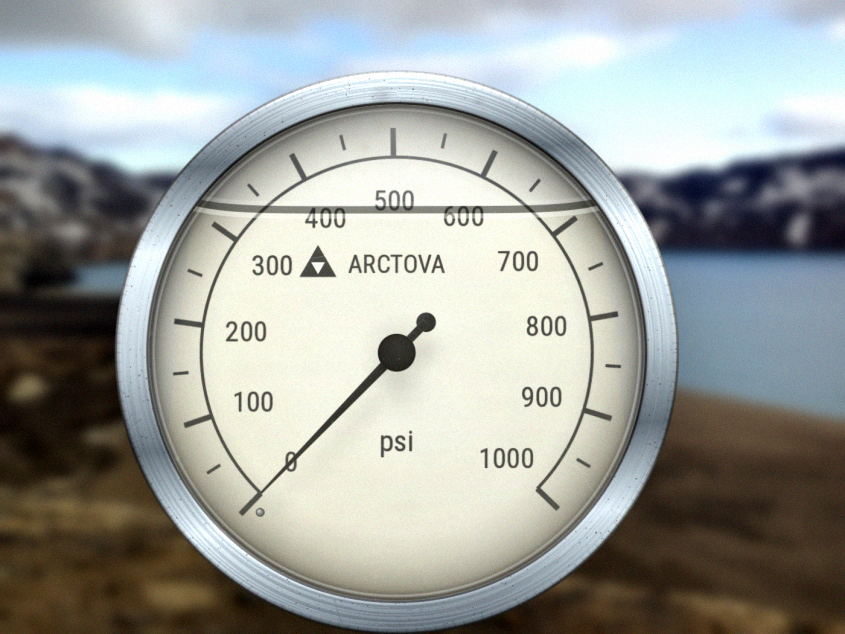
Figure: 0 psi
